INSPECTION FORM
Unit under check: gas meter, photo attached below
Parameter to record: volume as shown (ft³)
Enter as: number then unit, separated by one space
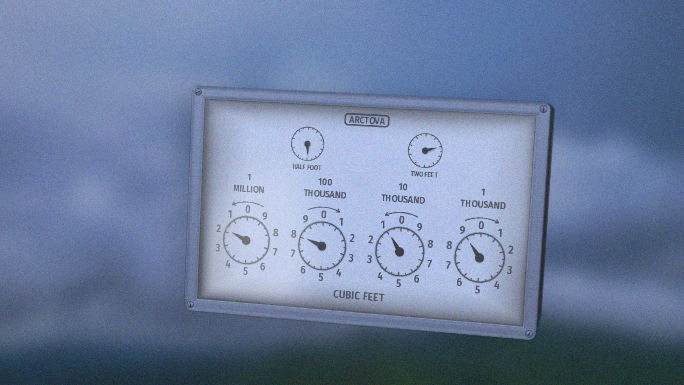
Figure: 180900 ft³
